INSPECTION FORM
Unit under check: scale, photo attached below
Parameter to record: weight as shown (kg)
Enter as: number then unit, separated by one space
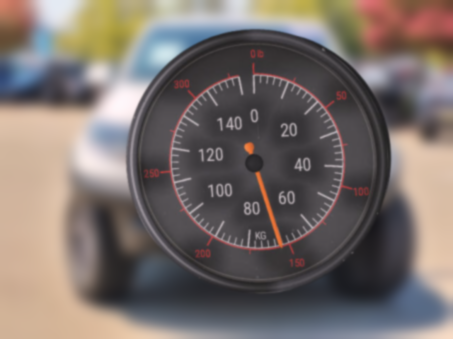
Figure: 70 kg
